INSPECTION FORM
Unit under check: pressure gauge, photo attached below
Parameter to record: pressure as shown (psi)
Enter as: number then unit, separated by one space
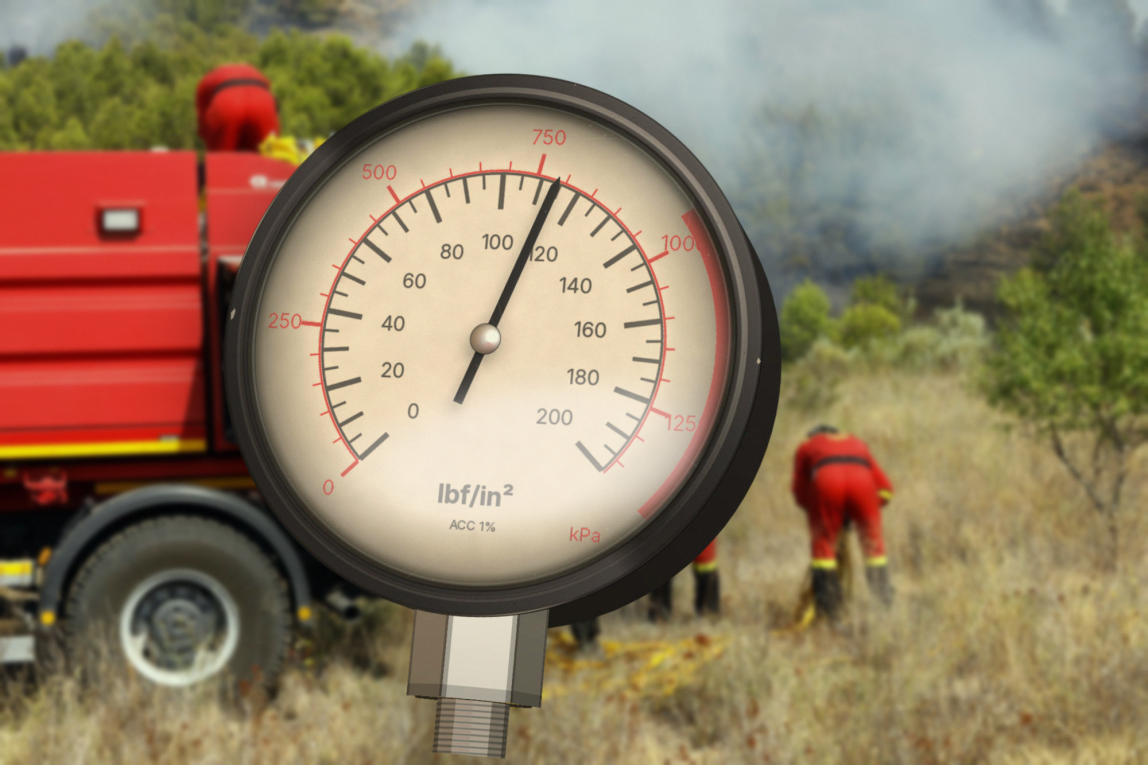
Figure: 115 psi
